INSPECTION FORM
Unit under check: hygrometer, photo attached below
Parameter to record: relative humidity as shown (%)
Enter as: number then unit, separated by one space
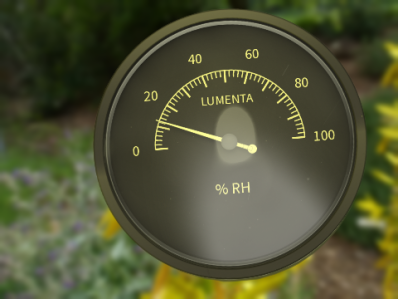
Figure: 12 %
